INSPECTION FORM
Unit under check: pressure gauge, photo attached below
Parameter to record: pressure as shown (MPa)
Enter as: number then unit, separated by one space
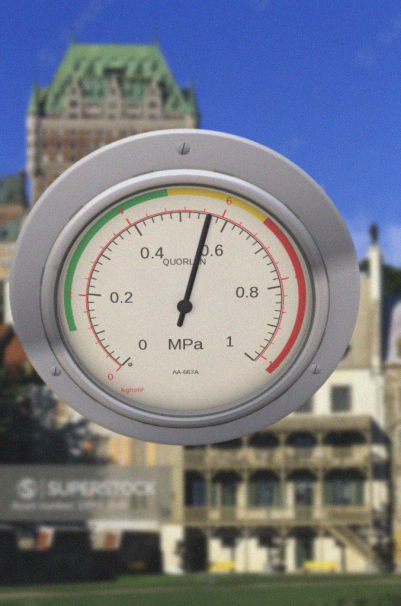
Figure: 0.56 MPa
